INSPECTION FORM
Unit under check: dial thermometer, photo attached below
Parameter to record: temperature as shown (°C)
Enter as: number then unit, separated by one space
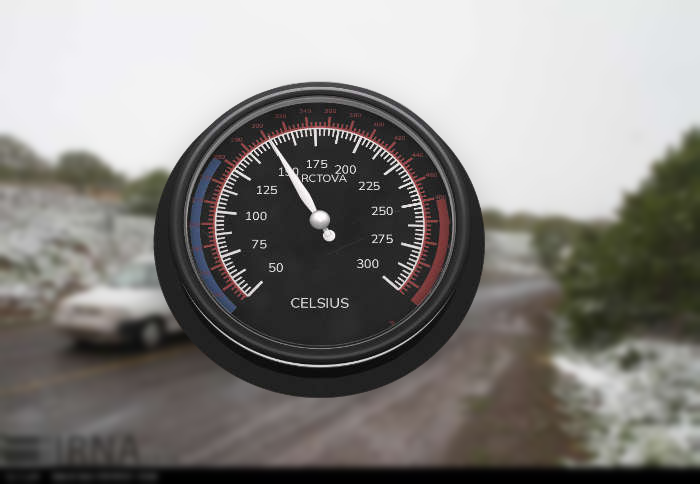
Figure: 150 °C
